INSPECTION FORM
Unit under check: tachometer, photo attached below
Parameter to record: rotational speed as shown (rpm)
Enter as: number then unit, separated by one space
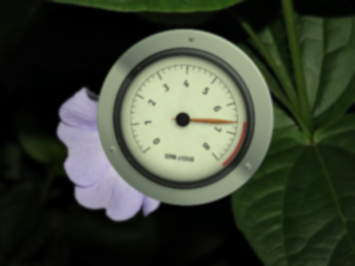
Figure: 6600 rpm
